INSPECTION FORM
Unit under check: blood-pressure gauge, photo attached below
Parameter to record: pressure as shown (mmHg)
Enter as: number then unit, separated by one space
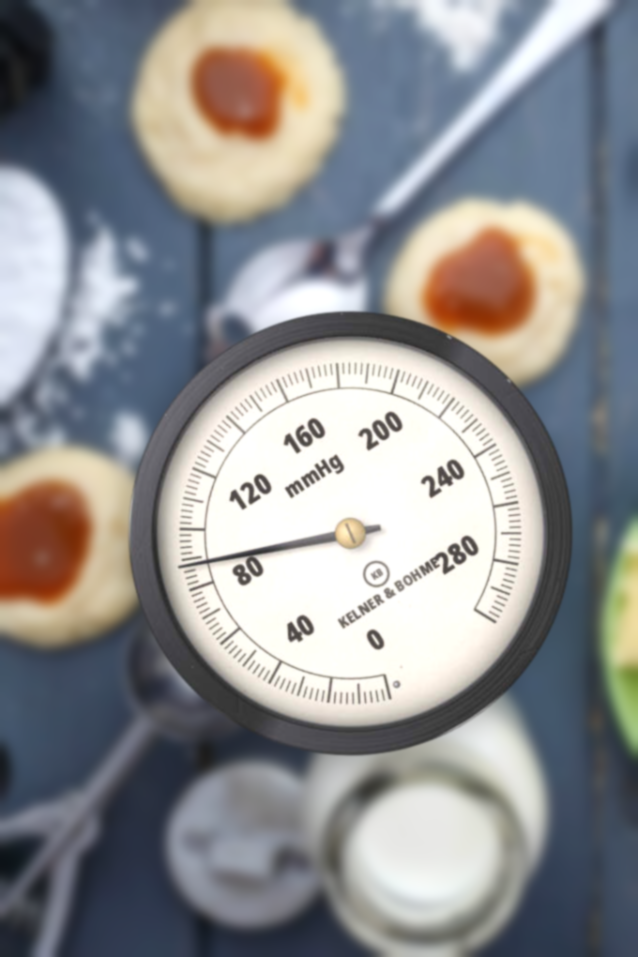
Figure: 88 mmHg
